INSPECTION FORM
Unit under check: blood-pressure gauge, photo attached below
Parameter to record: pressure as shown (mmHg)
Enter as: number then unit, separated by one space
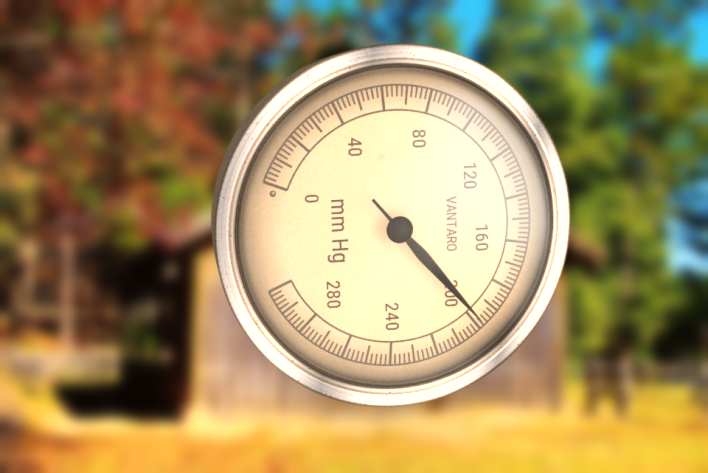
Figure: 198 mmHg
